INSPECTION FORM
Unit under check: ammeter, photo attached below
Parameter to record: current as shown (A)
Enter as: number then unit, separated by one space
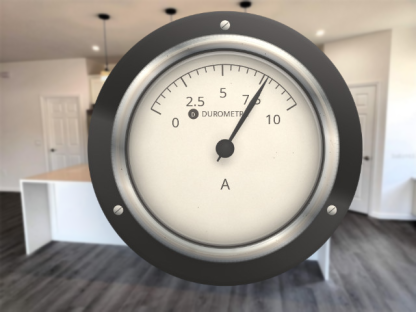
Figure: 7.75 A
